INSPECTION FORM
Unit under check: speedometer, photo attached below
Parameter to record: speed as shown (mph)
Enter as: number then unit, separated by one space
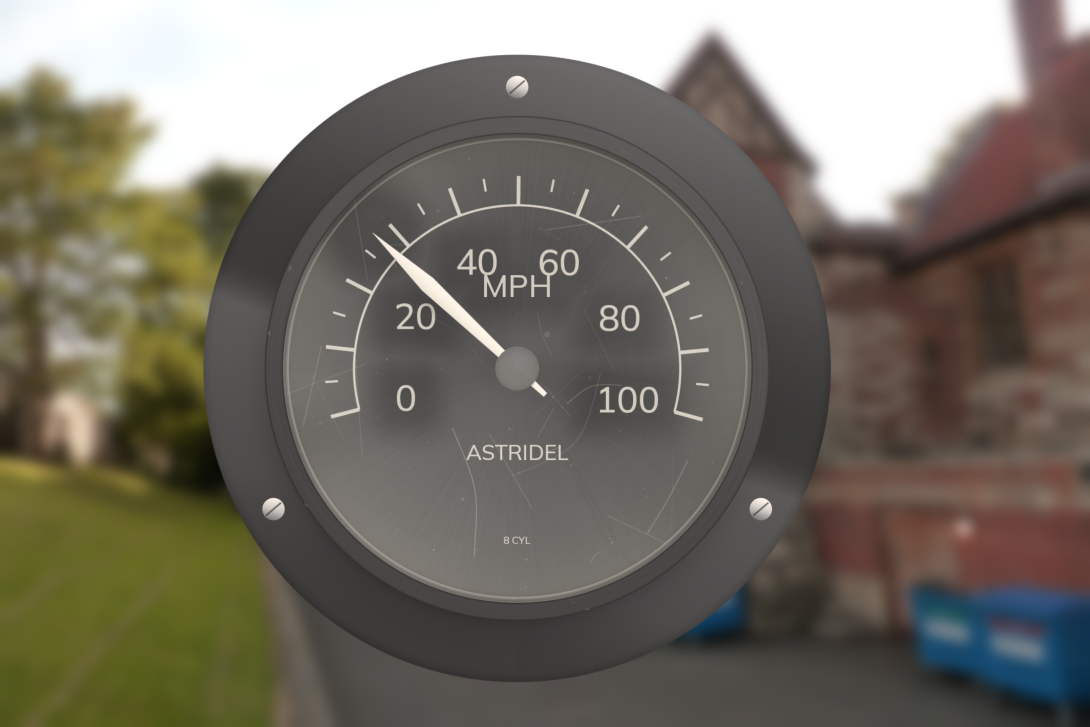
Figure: 27.5 mph
